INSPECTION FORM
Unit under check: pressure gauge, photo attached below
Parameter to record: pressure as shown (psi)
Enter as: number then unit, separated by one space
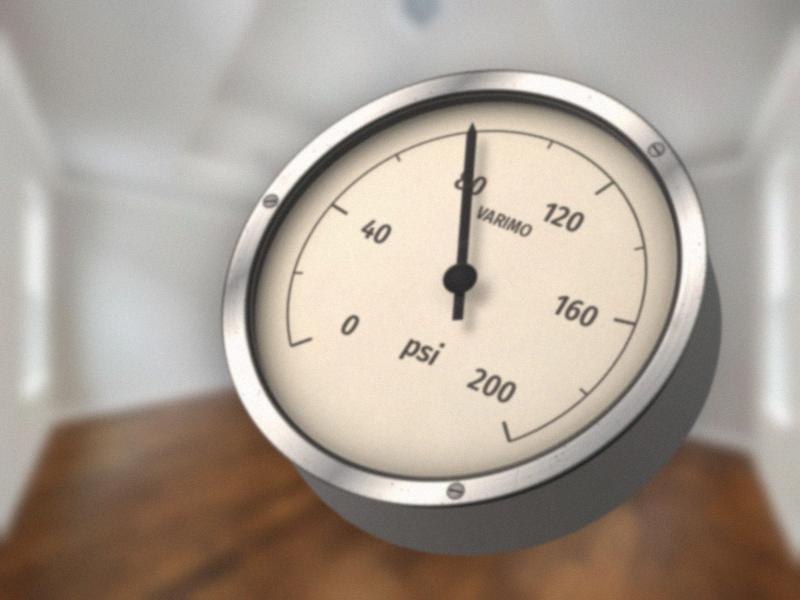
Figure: 80 psi
